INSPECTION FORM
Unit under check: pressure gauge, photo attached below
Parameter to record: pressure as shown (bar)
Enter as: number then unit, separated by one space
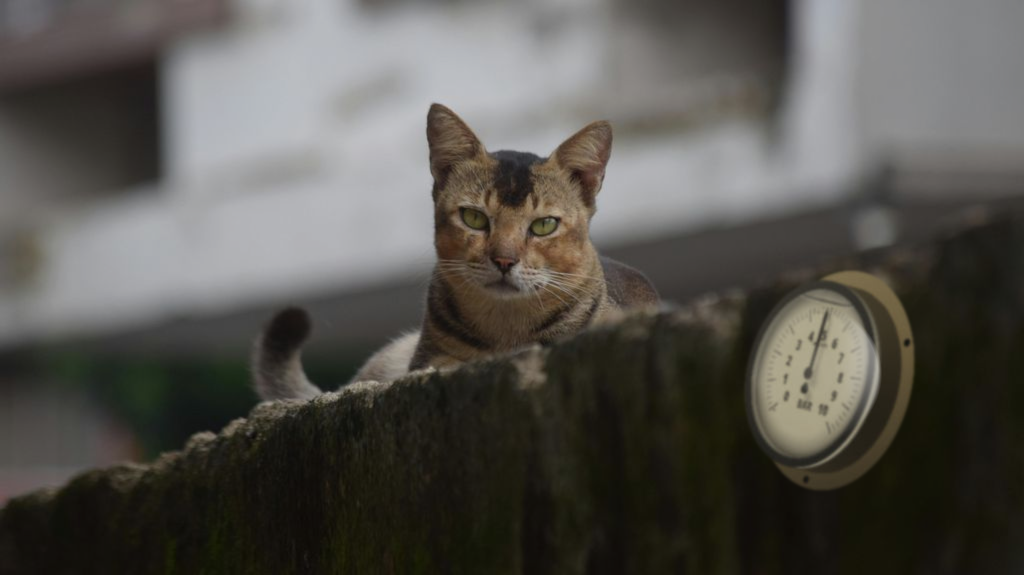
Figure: 5 bar
